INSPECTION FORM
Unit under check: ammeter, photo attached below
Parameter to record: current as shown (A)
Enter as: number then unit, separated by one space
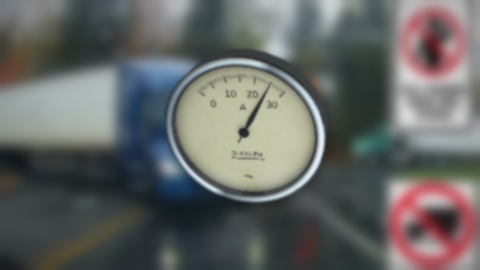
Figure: 25 A
